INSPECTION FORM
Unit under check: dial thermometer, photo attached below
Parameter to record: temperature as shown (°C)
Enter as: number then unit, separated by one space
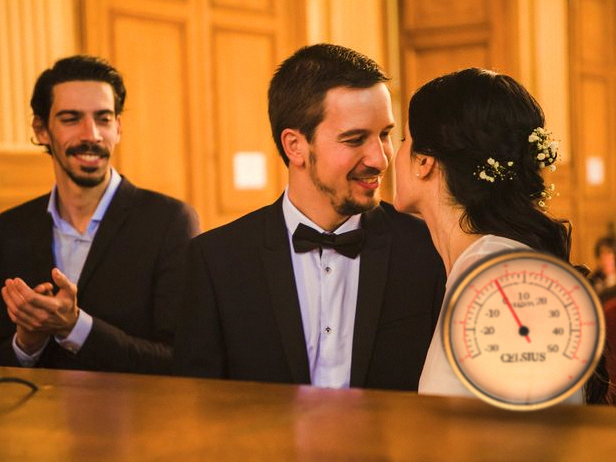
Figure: 0 °C
